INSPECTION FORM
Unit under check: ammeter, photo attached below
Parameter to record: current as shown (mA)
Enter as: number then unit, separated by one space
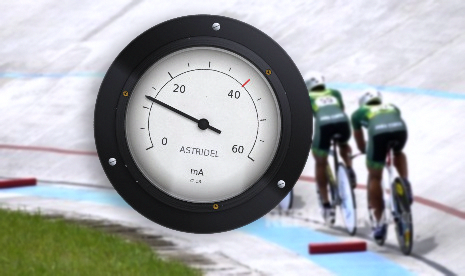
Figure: 12.5 mA
